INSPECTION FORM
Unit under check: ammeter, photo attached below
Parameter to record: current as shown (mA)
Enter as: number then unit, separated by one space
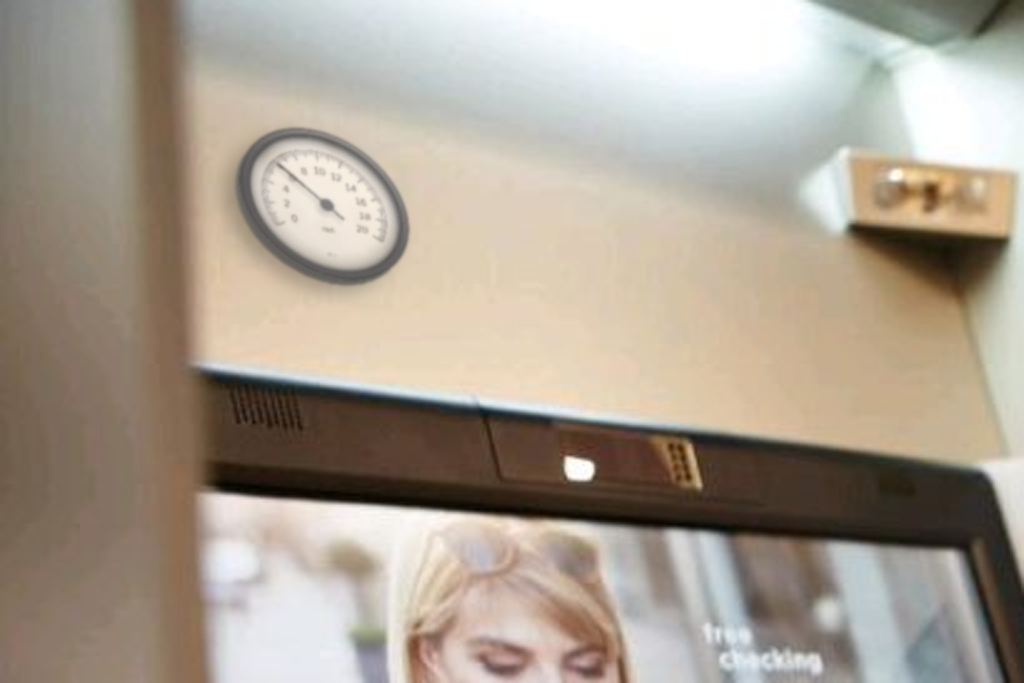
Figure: 6 mA
